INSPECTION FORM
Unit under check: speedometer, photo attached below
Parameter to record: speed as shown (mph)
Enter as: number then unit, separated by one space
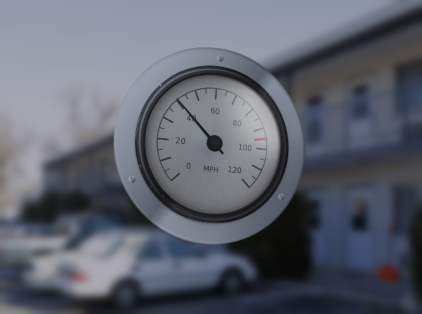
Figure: 40 mph
